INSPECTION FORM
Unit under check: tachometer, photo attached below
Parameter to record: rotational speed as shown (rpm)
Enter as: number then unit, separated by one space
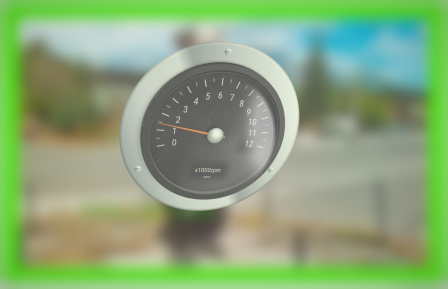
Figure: 1500 rpm
